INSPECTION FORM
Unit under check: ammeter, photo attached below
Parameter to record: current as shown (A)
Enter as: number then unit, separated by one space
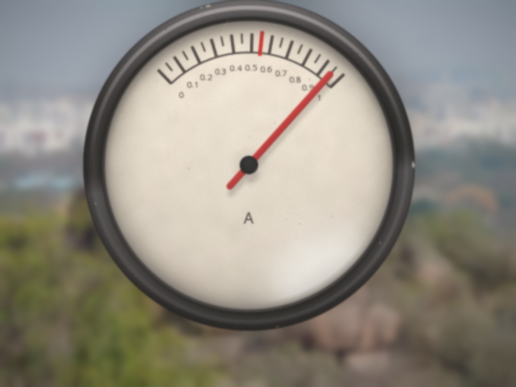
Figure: 0.95 A
